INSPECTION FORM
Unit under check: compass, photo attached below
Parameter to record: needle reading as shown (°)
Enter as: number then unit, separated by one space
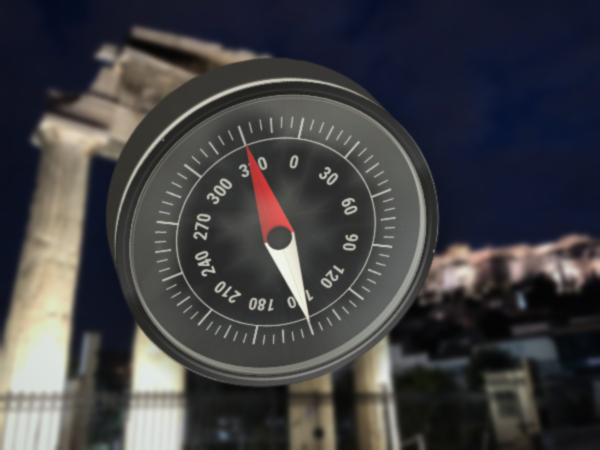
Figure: 330 °
